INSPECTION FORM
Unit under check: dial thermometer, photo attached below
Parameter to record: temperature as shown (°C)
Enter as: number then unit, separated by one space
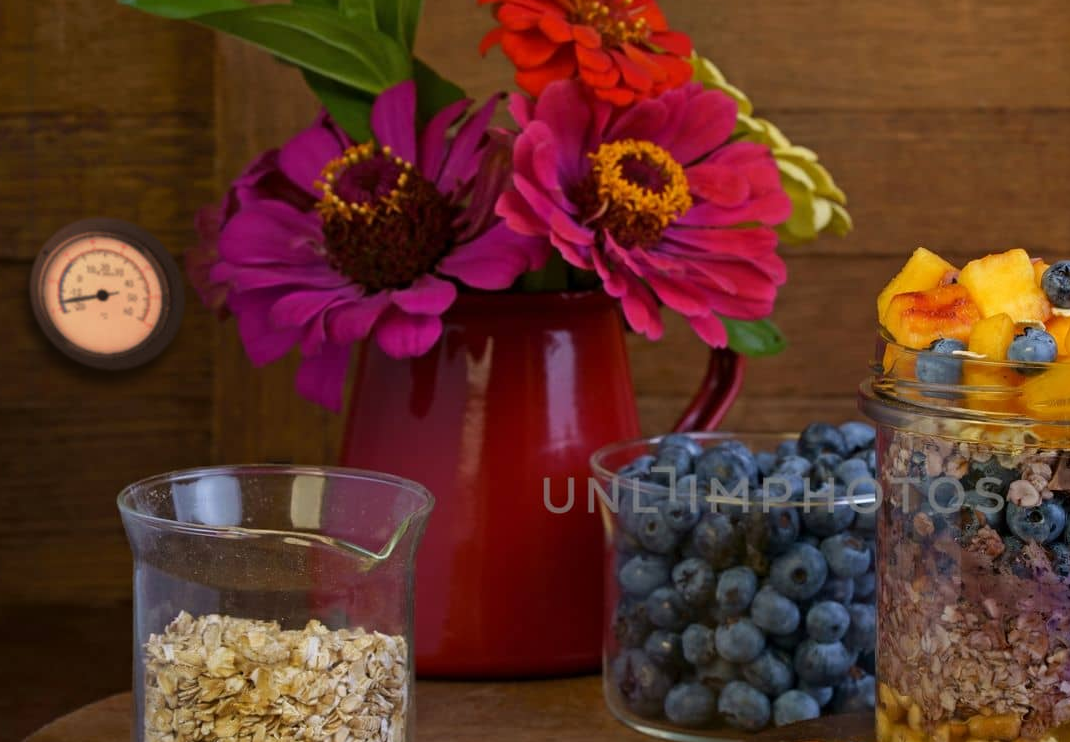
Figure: -15 °C
